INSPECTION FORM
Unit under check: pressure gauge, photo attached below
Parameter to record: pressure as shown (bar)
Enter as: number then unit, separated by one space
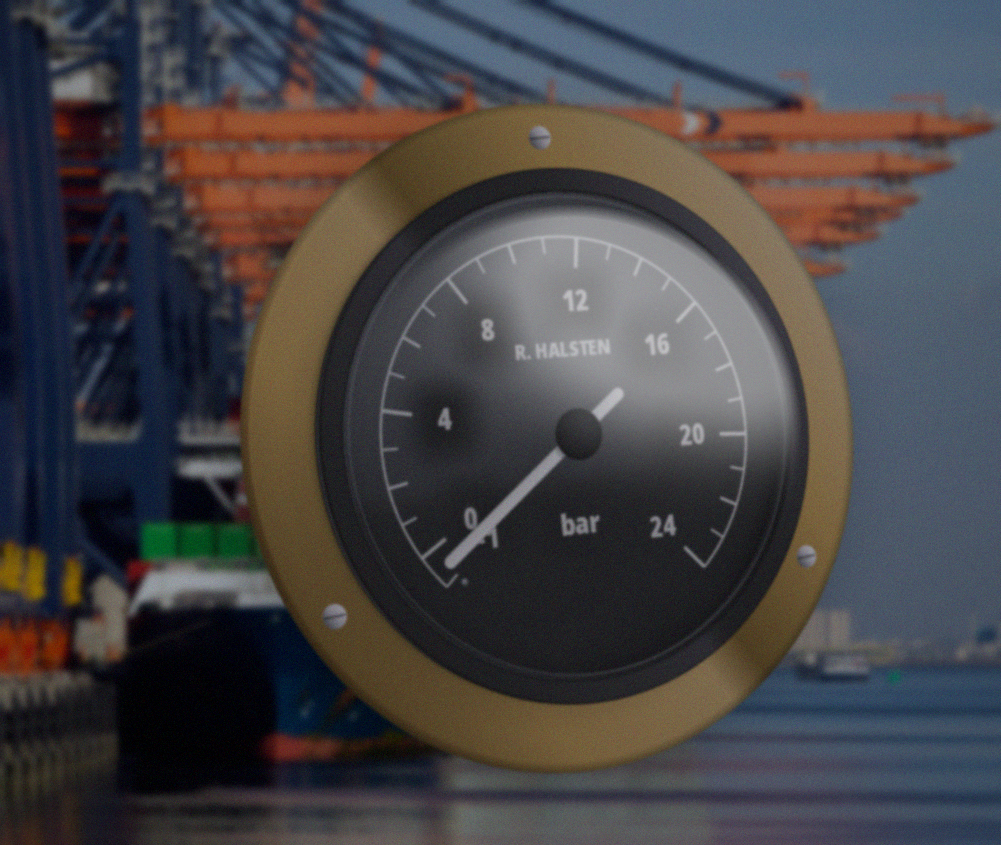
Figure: -0.5 bar
